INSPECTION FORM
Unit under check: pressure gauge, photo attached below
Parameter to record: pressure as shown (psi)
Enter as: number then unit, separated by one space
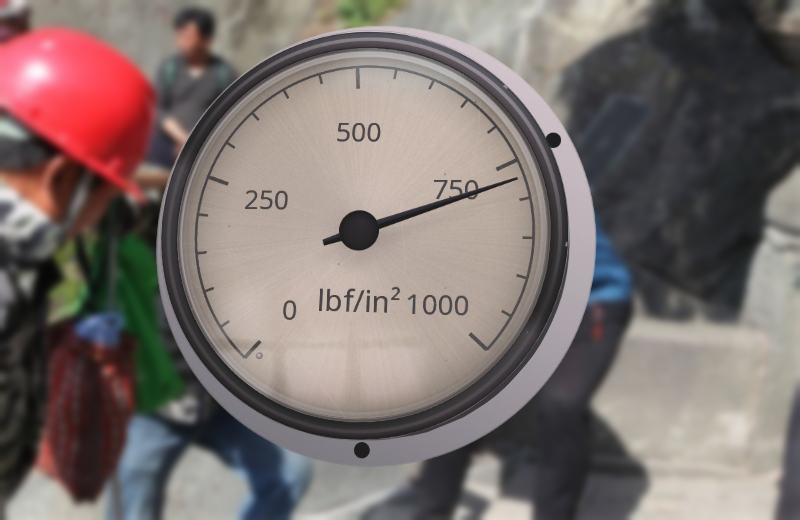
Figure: 775 psi
